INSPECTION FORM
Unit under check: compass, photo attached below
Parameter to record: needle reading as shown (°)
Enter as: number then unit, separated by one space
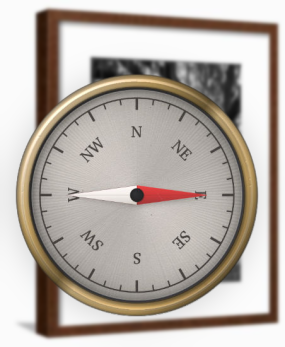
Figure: 90 °
